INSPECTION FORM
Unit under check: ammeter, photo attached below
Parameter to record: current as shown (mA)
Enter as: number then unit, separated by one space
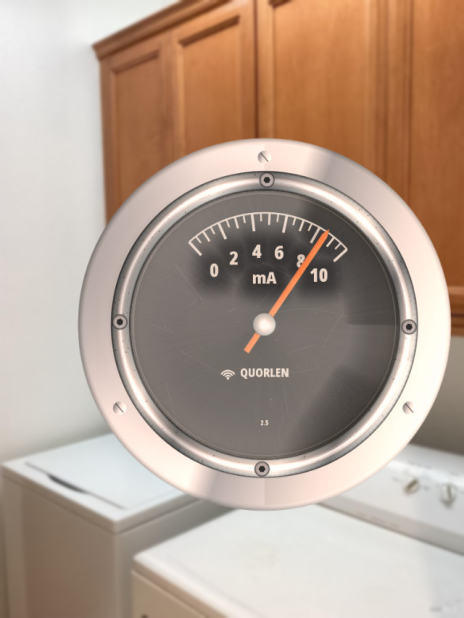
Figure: 8.5 mA
